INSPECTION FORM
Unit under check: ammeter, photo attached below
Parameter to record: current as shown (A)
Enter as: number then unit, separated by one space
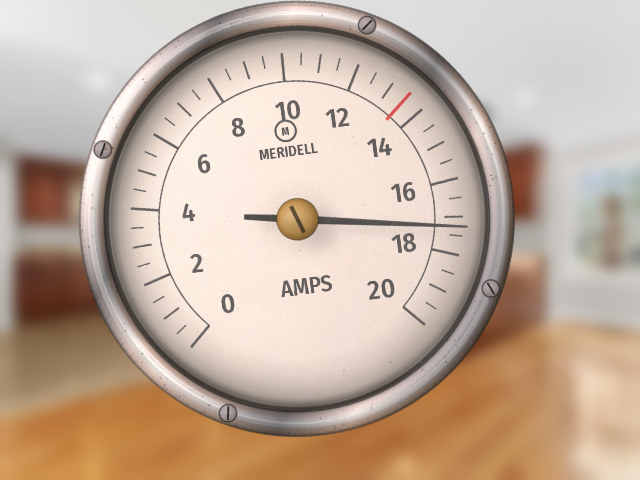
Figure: 17.25 A
